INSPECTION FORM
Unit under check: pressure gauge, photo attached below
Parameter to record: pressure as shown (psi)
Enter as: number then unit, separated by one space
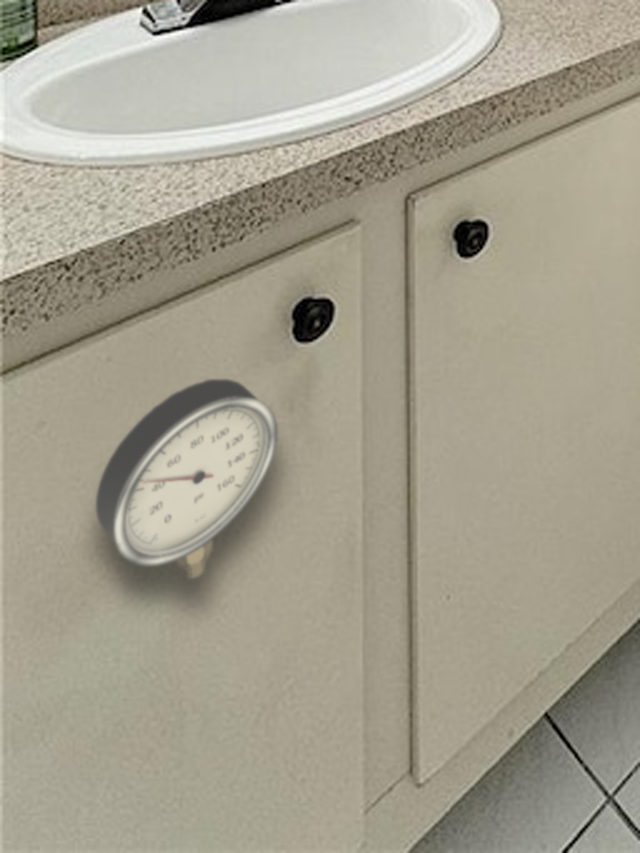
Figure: 45 psi
